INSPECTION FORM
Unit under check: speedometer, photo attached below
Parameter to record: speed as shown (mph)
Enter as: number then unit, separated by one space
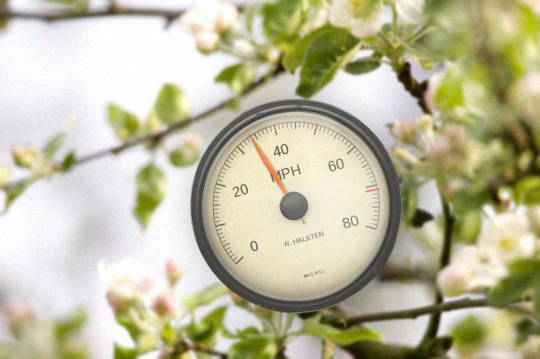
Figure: 34 mph
